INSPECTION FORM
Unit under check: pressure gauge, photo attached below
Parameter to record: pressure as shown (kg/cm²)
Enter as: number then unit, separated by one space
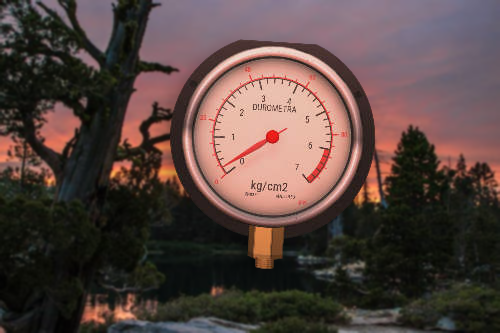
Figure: 0.2 kg/cm²
